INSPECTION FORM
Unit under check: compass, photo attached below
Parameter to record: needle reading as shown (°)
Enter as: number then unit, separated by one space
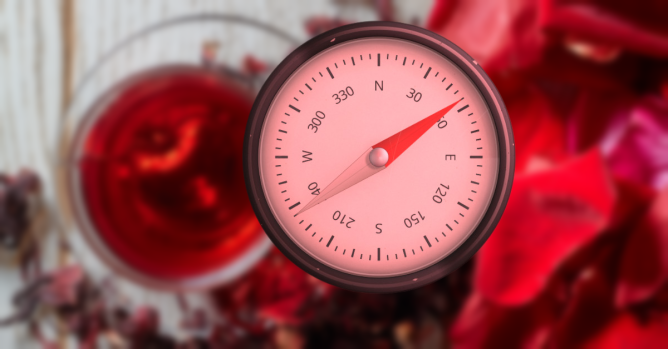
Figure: 55 °
